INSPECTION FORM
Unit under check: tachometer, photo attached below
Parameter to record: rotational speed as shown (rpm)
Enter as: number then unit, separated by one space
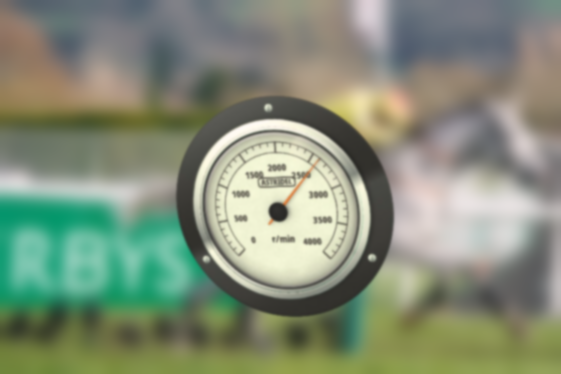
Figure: 2600 rpm
